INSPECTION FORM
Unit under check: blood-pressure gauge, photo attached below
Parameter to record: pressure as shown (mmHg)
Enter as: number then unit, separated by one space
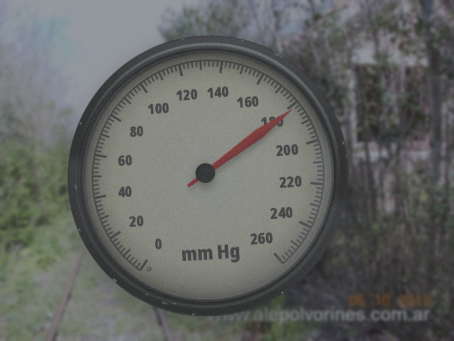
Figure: 182 mmHg
